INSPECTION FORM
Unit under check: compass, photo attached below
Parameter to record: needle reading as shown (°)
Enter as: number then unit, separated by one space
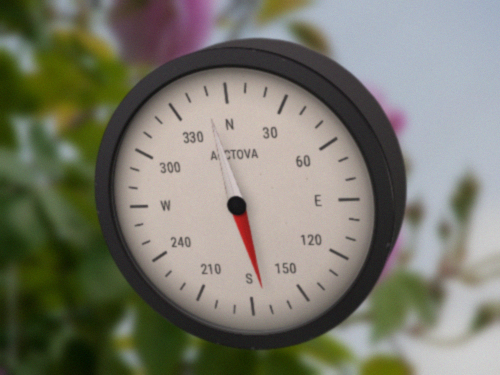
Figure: 170 °
